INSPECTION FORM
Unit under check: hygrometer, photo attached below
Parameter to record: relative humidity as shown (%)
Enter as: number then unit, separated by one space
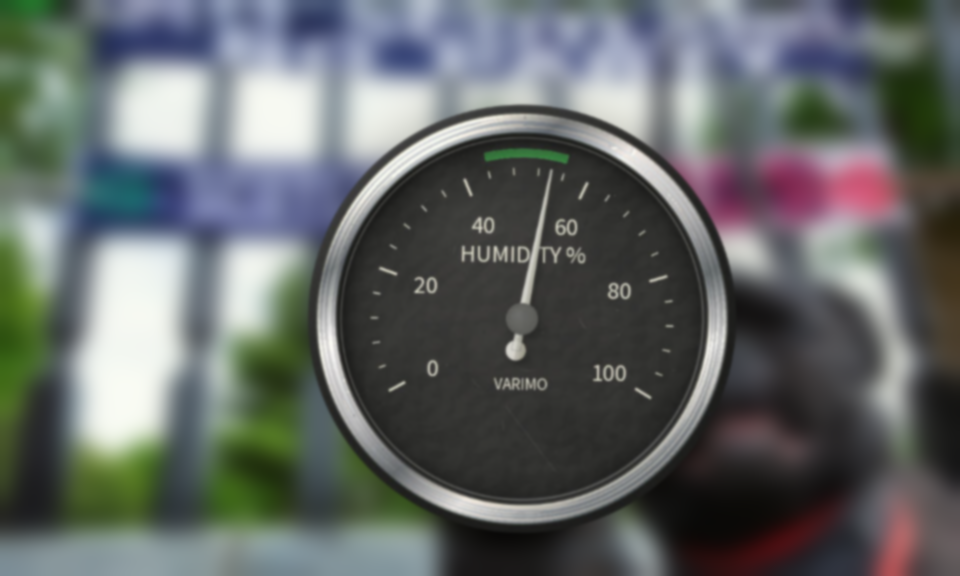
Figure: 54 %
